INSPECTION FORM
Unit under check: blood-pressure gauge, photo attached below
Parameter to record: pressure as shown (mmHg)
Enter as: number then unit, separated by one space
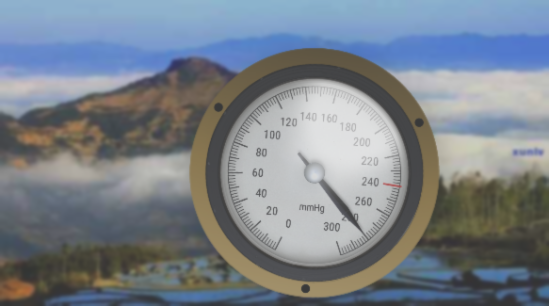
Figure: 280 mmHg
